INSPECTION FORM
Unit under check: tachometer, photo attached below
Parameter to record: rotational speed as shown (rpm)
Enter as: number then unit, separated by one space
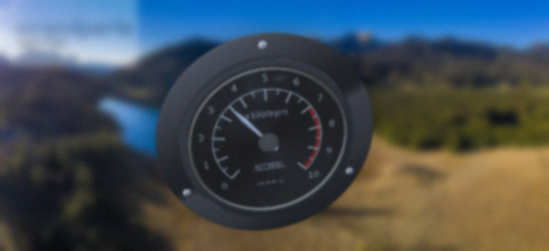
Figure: 3500 rpm
